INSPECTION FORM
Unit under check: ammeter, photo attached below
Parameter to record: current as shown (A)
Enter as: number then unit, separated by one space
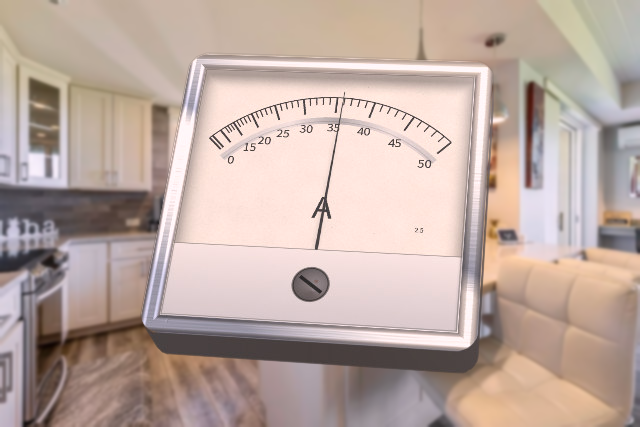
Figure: 36 A
